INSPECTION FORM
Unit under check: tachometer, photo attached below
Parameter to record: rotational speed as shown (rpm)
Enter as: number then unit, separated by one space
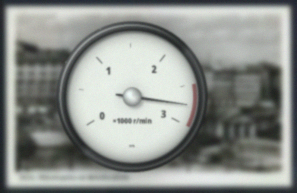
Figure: 2750 rpm
